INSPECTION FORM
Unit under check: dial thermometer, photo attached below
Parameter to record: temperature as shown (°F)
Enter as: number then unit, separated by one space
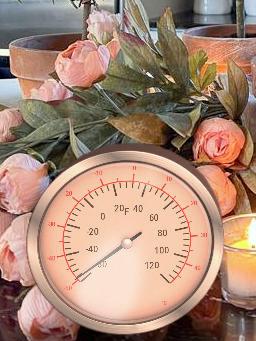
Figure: -56 °F
